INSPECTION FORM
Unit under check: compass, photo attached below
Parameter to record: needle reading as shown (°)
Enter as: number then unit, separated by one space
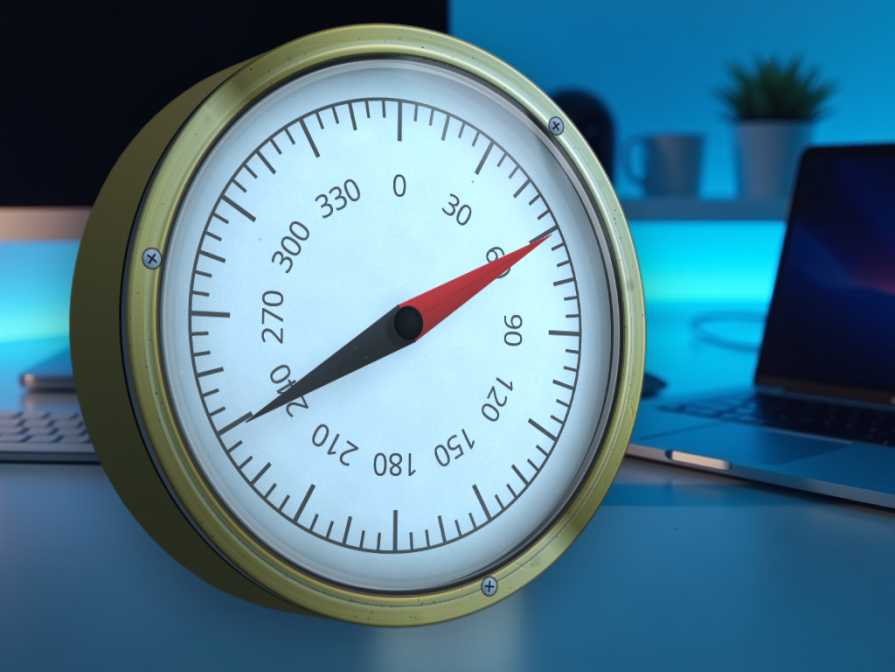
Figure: 60 °
